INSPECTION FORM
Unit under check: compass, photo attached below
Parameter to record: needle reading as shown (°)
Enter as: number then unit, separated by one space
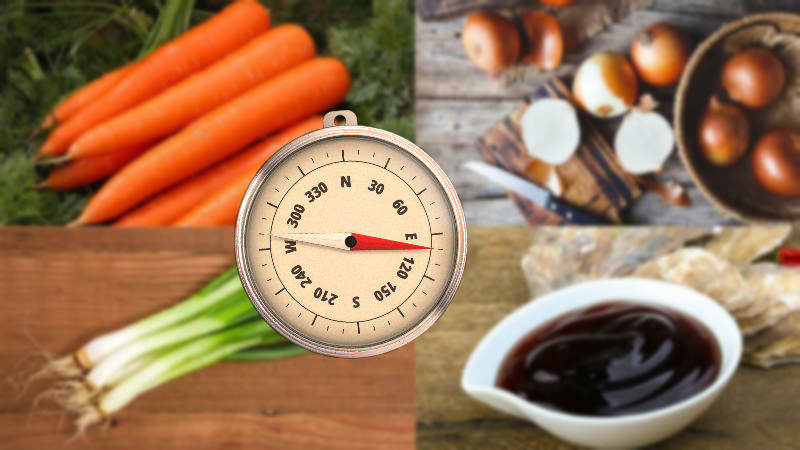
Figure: 100 °
